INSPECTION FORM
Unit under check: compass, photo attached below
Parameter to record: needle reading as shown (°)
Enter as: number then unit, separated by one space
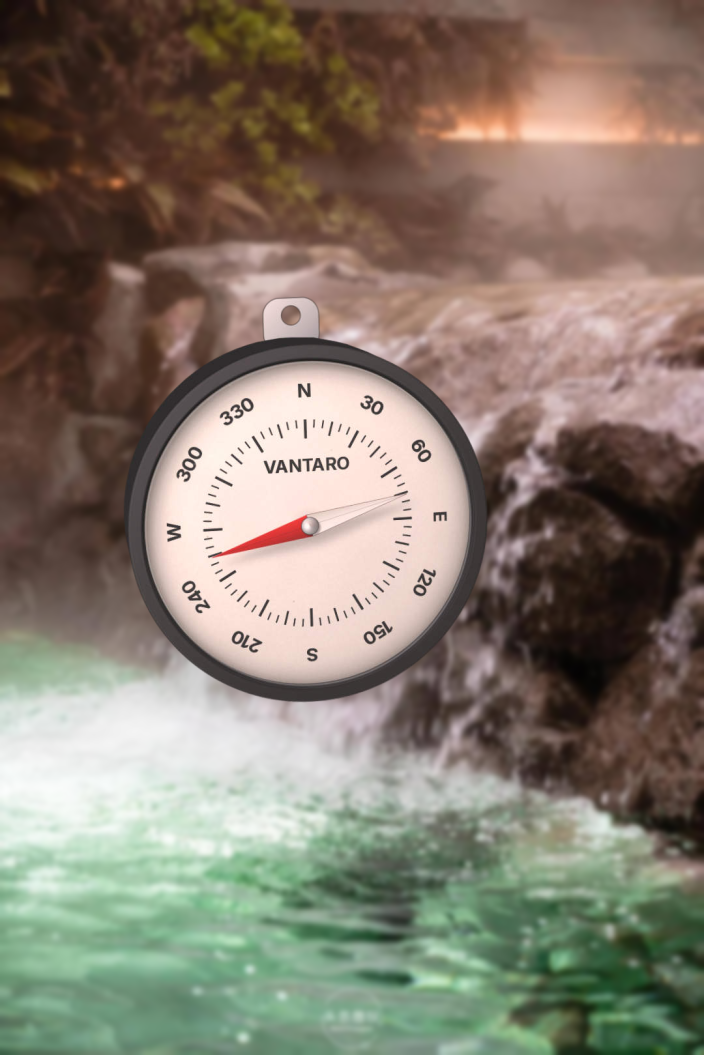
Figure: 255 °
